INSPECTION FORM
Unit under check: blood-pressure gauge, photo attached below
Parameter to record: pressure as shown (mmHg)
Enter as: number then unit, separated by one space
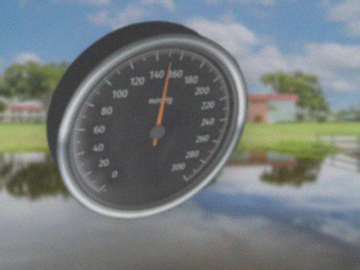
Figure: 150 mmHg
